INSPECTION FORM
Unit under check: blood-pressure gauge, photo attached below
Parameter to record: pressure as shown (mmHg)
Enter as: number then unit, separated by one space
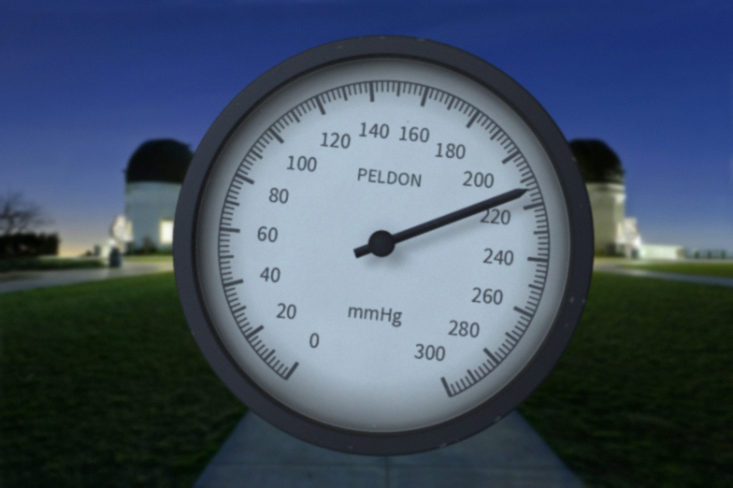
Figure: 214 mmHg
